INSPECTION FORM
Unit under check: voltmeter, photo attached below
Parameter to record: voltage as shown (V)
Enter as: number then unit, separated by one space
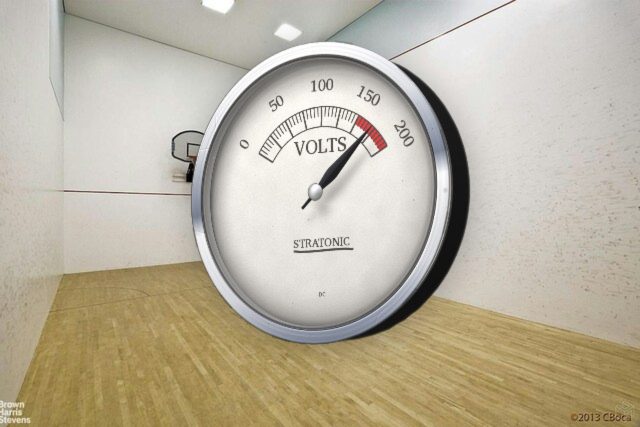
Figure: 175 V
